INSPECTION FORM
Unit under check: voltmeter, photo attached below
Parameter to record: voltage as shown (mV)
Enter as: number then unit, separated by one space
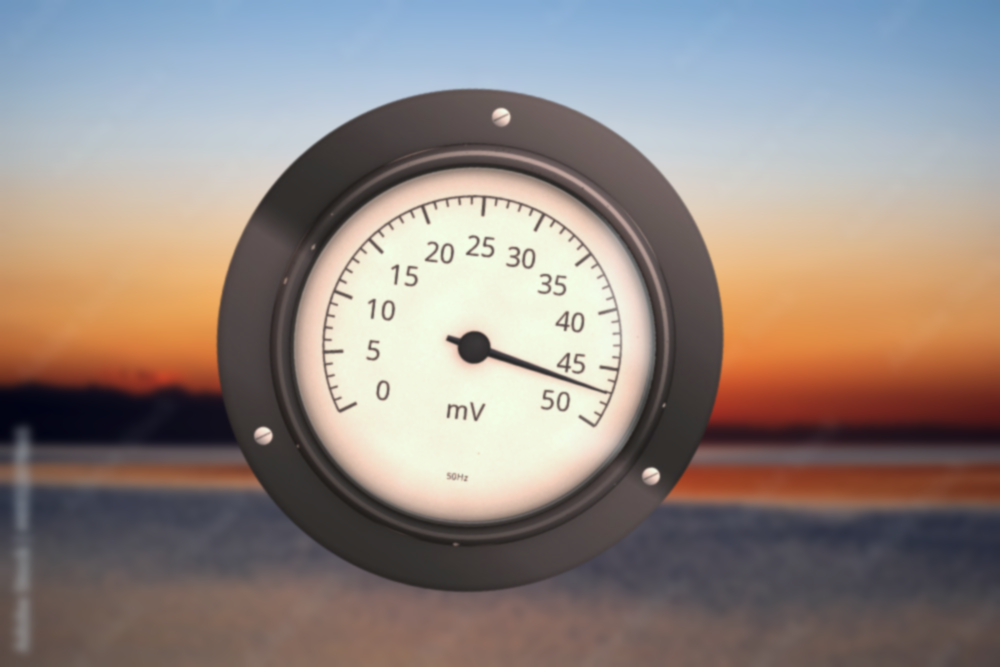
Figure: 47 mV
